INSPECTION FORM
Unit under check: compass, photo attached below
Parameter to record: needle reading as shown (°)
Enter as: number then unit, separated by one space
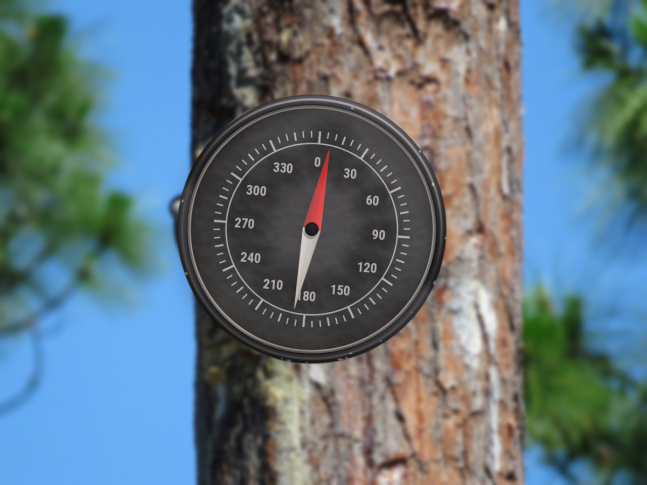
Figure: 7.5 °
